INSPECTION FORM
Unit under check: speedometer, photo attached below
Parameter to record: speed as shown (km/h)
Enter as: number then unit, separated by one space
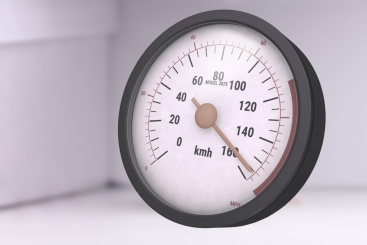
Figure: 155 km/h
